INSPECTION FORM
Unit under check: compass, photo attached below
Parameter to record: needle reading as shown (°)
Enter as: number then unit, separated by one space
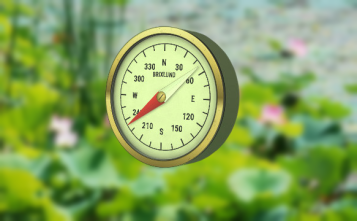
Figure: 232.5 °
